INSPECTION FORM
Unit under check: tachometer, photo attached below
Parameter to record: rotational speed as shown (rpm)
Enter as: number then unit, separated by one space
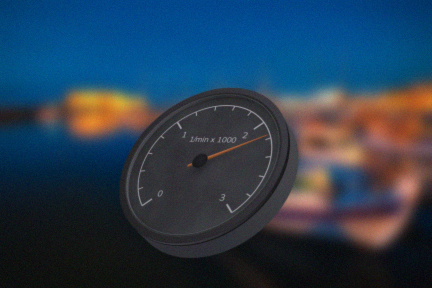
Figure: 2200 rpm
